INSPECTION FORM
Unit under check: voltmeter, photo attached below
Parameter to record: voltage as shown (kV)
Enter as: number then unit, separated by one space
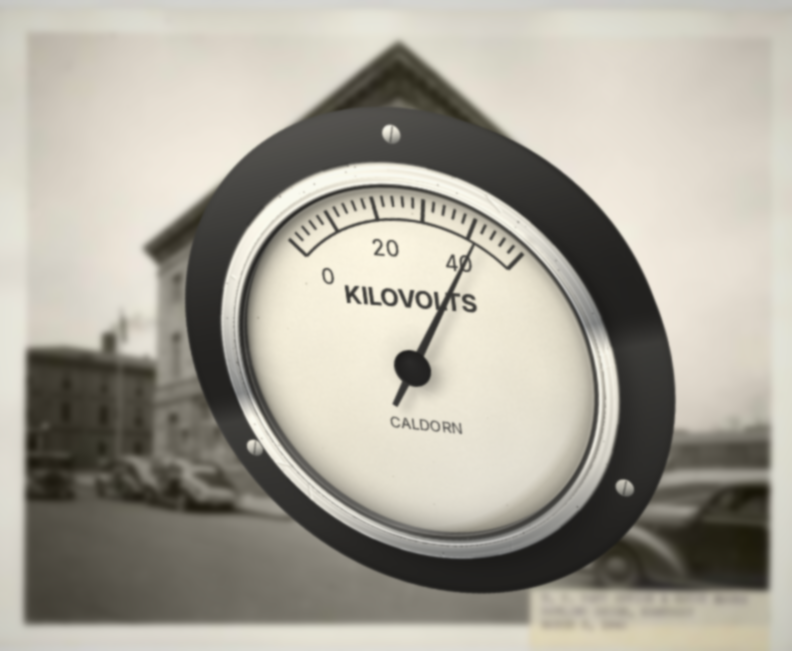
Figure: 42 kV
